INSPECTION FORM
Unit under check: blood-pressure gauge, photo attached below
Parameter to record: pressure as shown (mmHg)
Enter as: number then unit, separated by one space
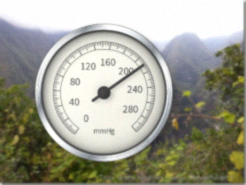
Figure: 210 mmHg
